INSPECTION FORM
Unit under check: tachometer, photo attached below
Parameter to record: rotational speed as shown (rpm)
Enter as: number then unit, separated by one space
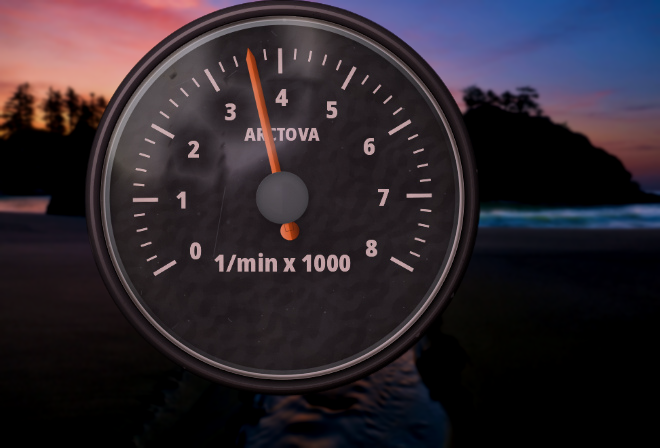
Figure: 3600 rpm
